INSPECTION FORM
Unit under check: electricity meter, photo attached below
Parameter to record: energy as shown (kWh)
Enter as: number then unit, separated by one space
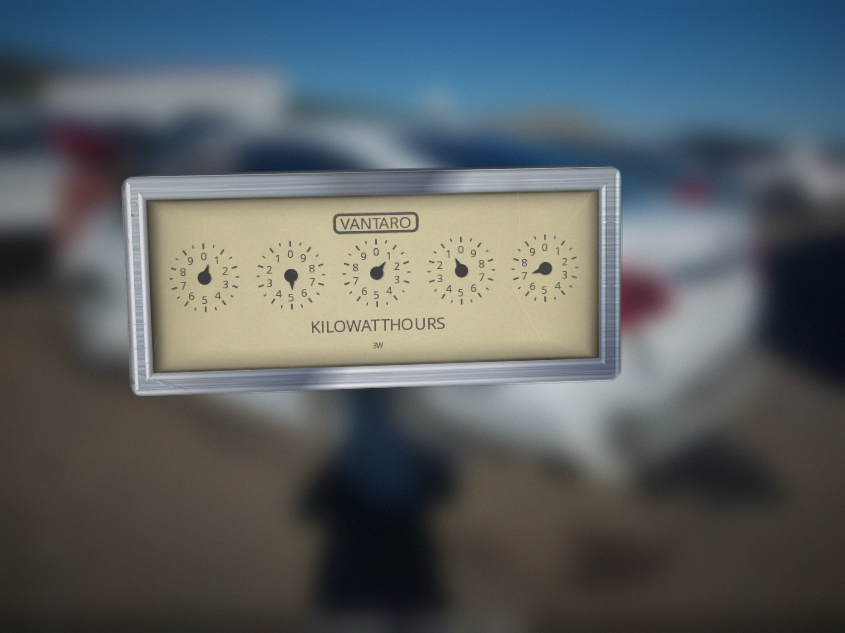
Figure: 5107 kWh
